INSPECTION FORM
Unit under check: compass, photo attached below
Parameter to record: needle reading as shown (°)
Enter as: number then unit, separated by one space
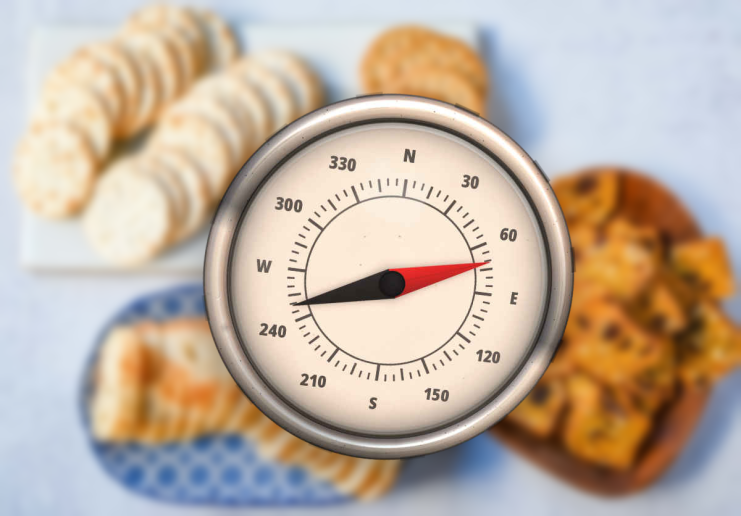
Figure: 70 °
